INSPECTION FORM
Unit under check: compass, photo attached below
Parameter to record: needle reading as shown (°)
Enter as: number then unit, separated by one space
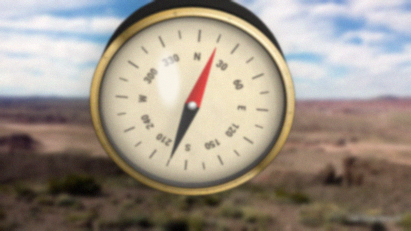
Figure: 15 °
